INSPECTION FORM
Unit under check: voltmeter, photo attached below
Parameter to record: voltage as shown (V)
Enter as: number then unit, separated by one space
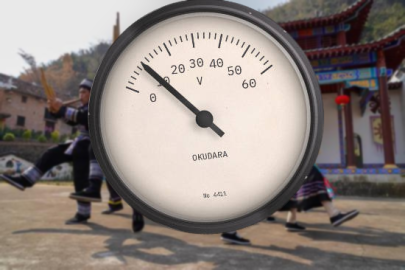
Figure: 10 V
